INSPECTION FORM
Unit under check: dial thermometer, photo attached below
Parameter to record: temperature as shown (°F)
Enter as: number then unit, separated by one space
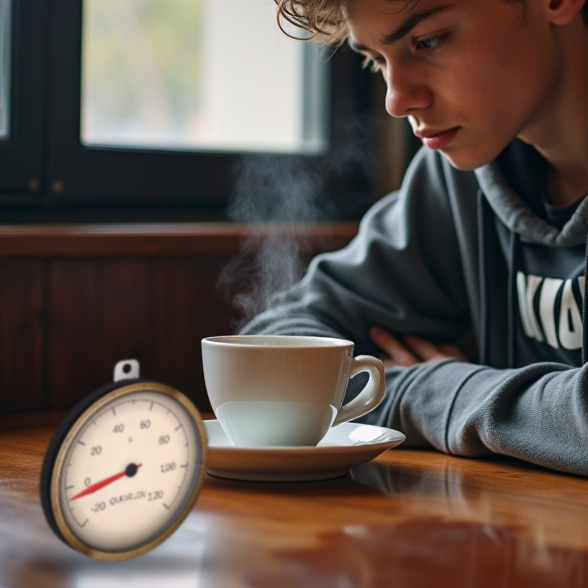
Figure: -5 °F
